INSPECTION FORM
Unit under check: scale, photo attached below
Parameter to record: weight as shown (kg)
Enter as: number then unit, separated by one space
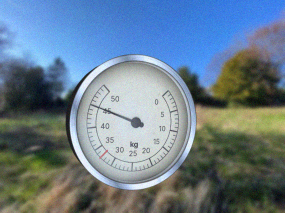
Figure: 45 kg
